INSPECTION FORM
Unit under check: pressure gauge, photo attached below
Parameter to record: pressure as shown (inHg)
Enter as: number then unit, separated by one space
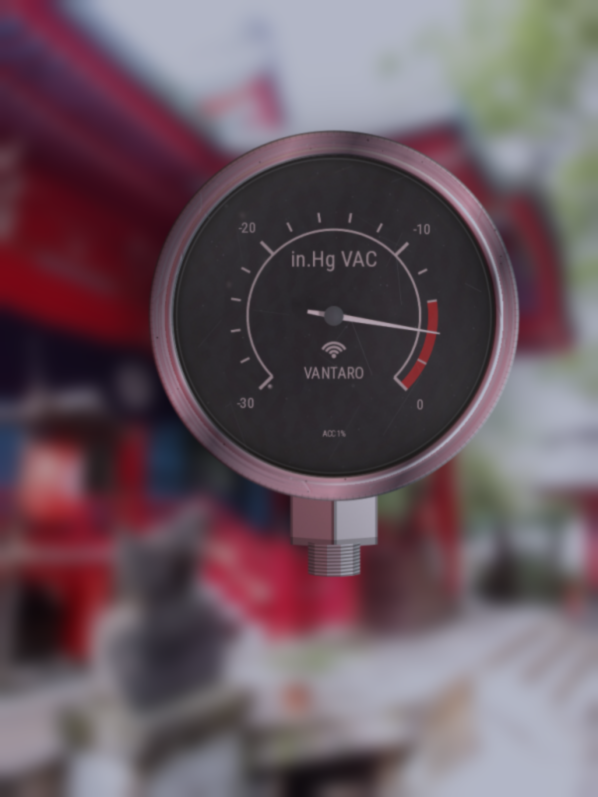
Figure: -4 inHg
